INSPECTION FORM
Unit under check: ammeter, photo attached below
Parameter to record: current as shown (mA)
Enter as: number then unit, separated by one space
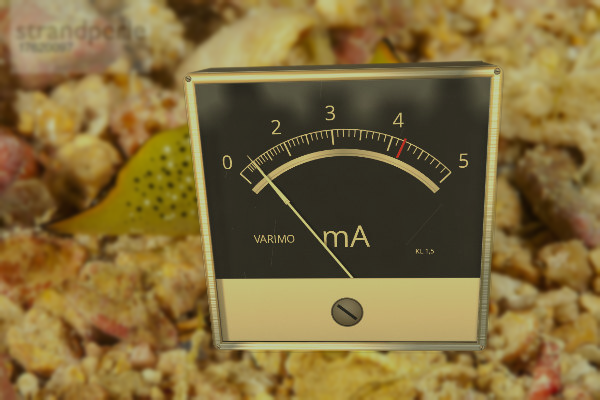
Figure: 1 mA
